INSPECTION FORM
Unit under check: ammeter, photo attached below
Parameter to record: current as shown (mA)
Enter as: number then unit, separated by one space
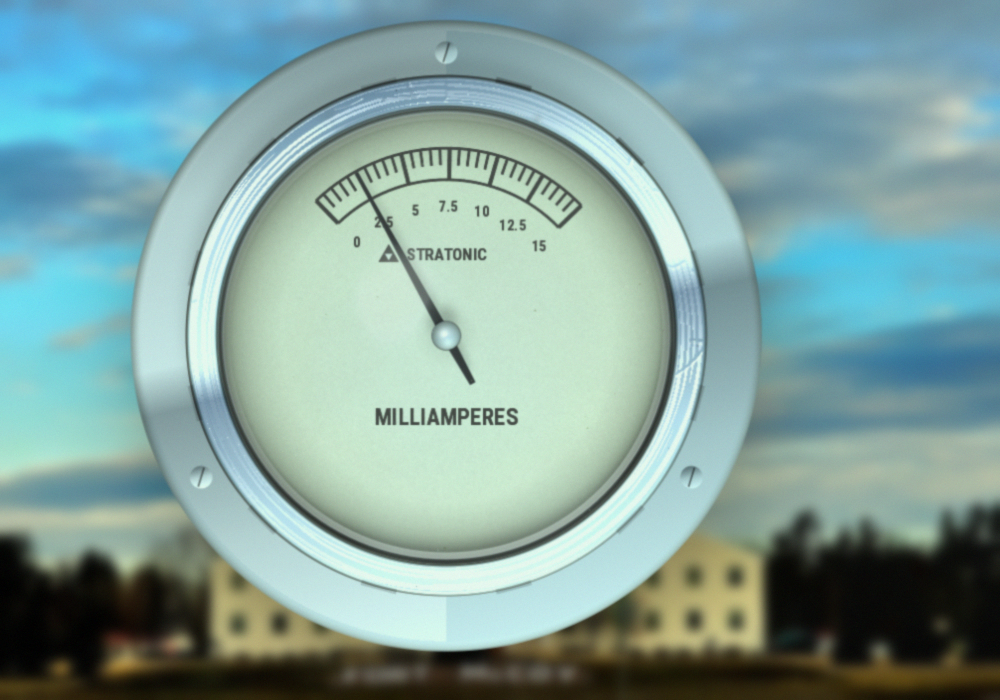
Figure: 2.5 mA
